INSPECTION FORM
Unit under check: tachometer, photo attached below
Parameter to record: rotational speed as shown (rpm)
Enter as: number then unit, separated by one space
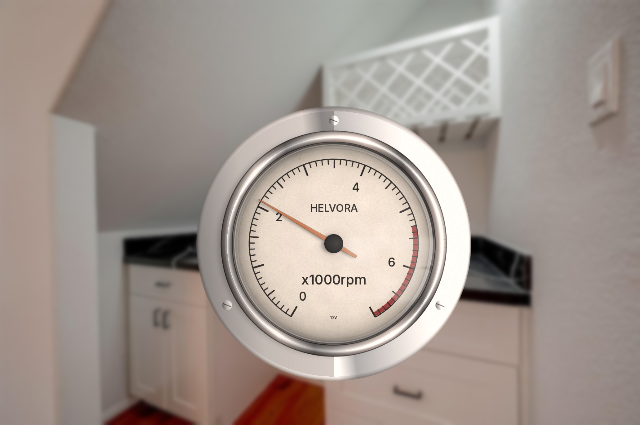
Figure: 2100 rpm
